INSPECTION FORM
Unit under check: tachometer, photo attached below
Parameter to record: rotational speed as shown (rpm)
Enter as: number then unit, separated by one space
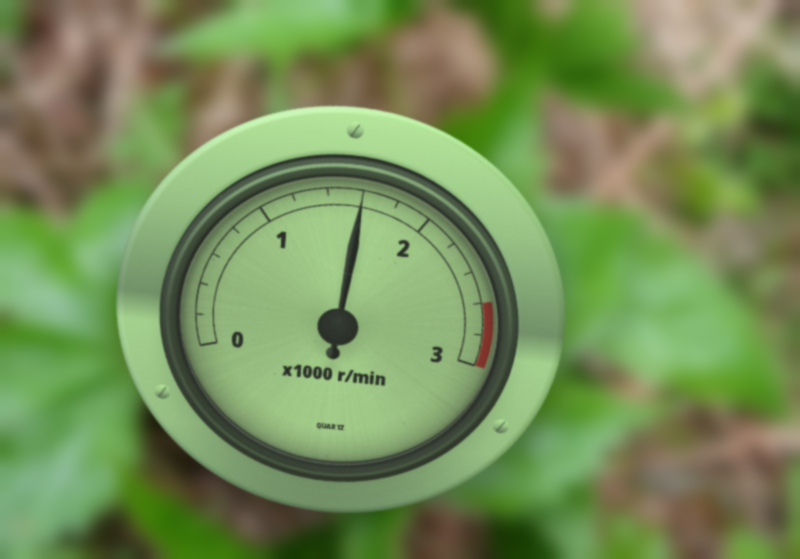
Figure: 1600 rpm
